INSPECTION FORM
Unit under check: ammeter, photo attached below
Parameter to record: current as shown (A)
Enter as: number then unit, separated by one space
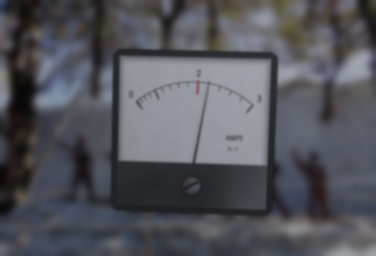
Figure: 2.2 A
